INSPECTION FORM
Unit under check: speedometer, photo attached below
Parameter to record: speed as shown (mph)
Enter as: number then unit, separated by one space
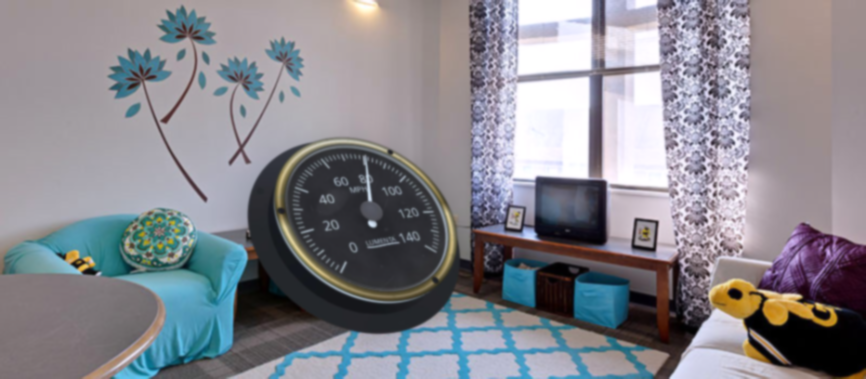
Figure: 80 mph
